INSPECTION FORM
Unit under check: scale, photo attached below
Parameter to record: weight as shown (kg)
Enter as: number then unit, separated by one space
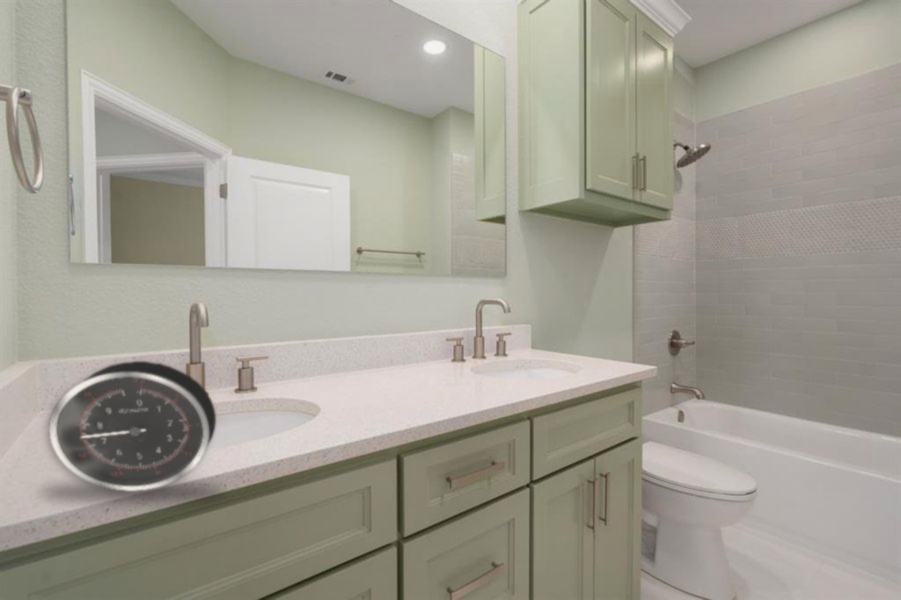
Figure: 7.5 kg
